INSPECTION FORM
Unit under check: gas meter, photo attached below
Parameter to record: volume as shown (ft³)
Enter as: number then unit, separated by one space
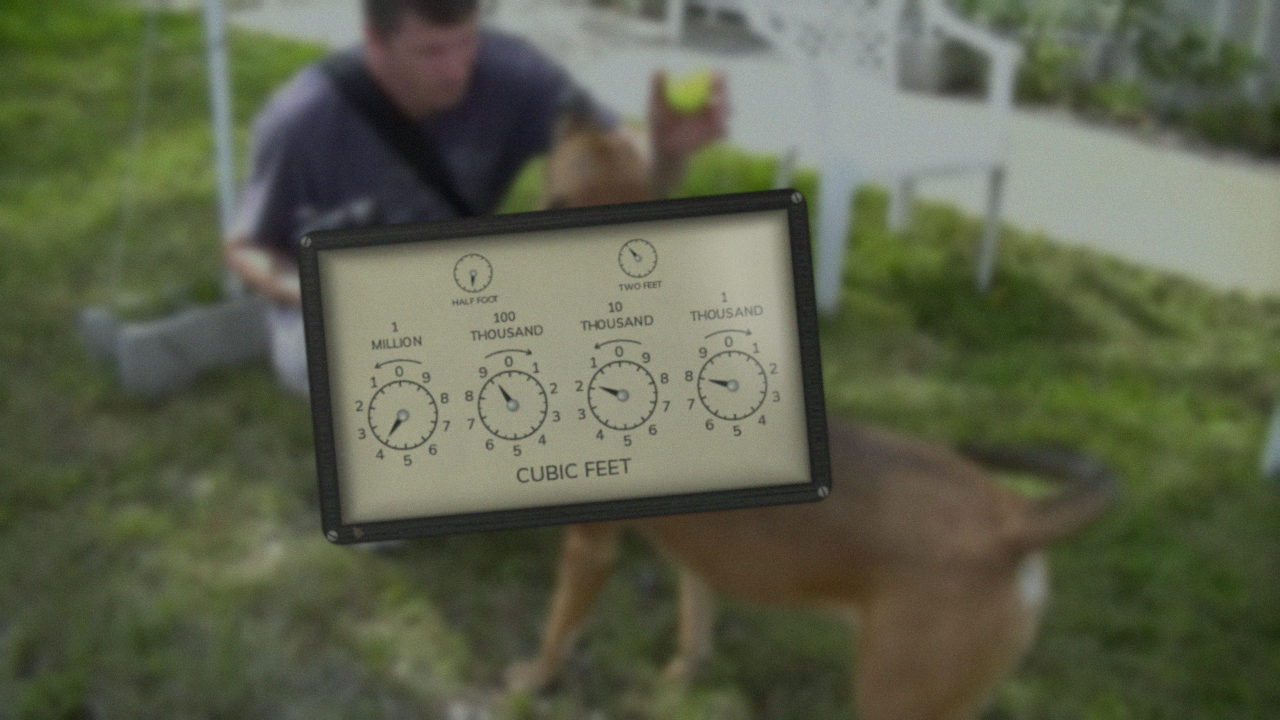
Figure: 391800 ft³
